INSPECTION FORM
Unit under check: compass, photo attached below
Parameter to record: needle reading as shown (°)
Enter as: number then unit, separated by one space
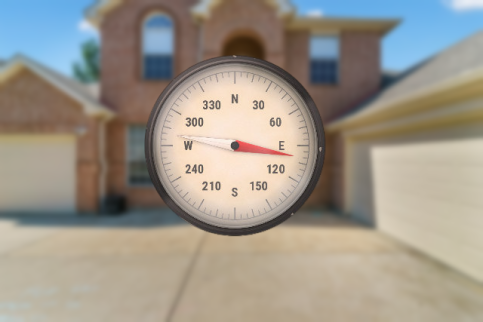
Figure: 100 °
